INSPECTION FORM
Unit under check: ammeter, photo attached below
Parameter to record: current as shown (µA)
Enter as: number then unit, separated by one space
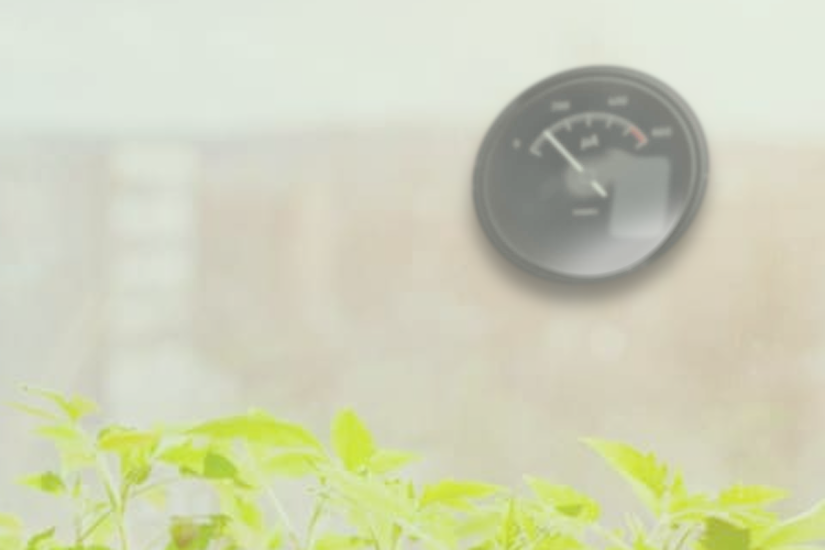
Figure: 100 µA
